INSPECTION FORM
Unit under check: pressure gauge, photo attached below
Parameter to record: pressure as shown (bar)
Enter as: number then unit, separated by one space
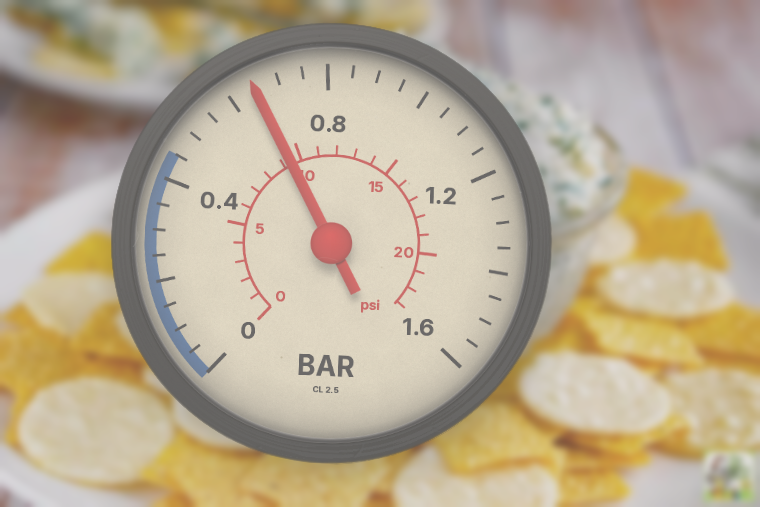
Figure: 0.65 bar
